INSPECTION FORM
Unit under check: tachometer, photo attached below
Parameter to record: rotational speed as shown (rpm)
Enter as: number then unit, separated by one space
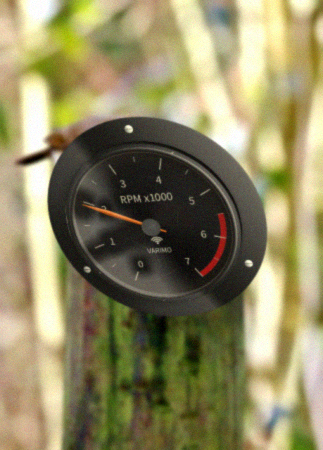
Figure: 2000 rpm
